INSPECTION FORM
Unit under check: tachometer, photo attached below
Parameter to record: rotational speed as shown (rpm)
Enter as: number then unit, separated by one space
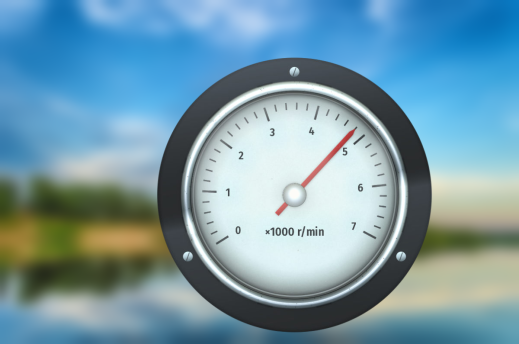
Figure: 4800 rpm
